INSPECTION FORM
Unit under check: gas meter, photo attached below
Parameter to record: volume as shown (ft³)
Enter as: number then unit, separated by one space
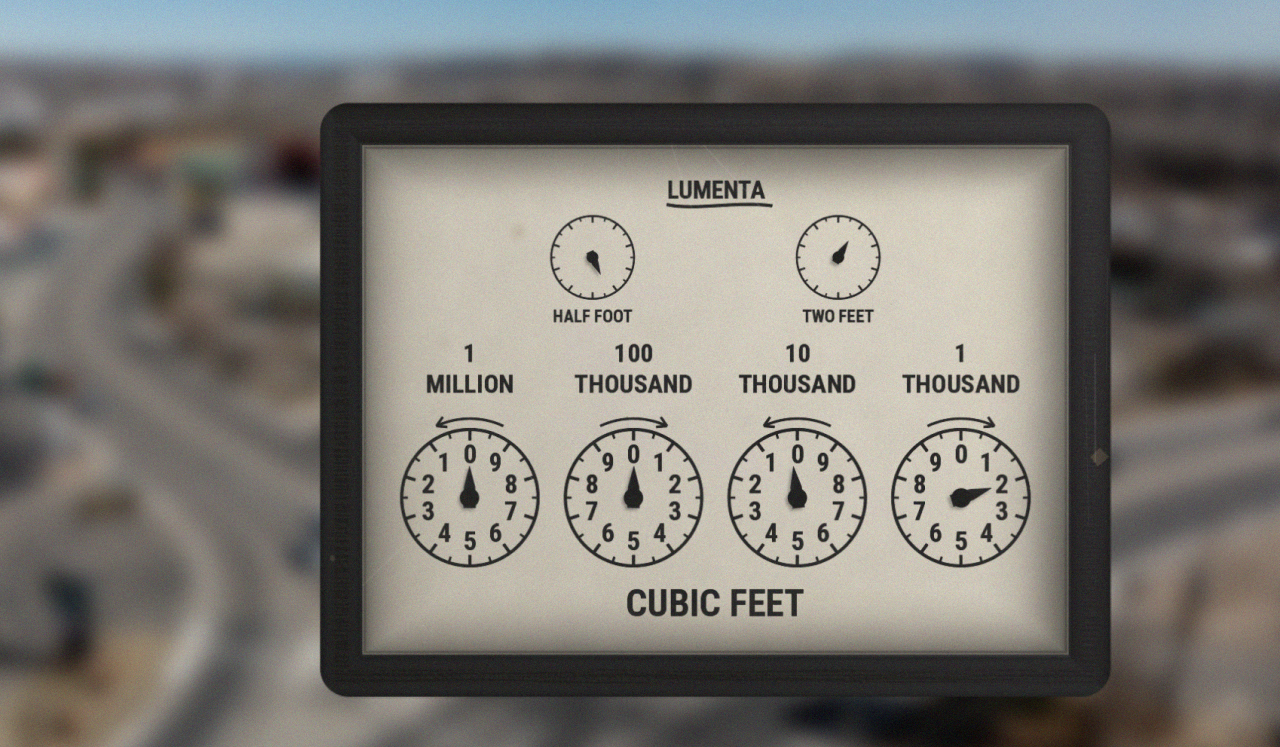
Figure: 200 ft³
